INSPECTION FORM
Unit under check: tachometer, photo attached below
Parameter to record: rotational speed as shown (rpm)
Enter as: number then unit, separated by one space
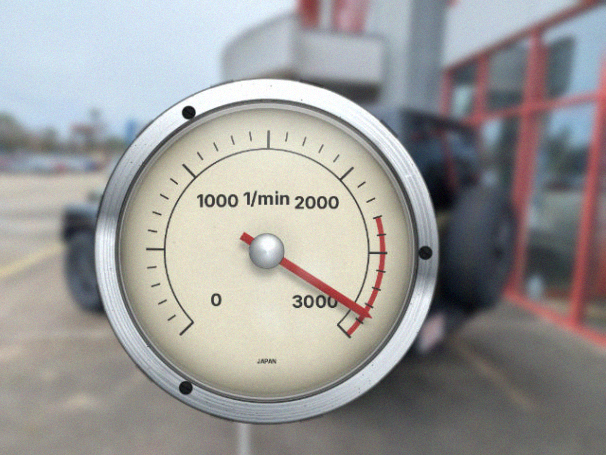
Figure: 2850 rpm
